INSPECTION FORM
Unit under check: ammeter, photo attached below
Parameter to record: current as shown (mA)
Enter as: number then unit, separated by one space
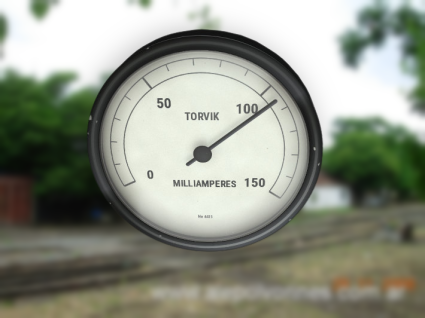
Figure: 105 mA
